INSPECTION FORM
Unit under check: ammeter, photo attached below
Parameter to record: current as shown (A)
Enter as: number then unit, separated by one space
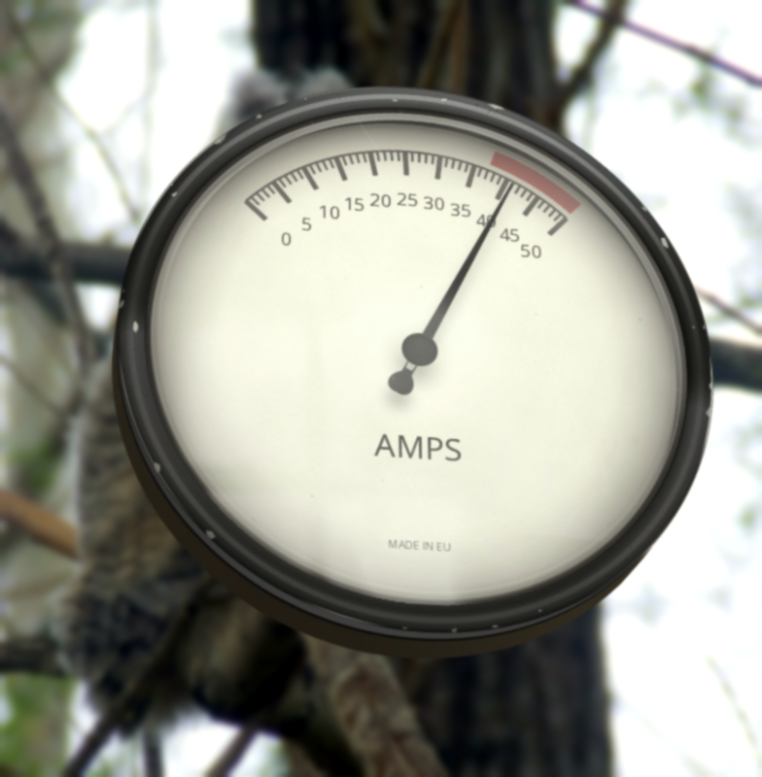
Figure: 41 A
